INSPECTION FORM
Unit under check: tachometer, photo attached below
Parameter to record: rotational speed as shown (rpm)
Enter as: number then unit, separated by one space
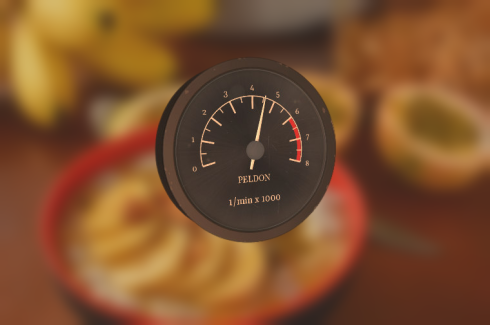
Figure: 4500 rpm
